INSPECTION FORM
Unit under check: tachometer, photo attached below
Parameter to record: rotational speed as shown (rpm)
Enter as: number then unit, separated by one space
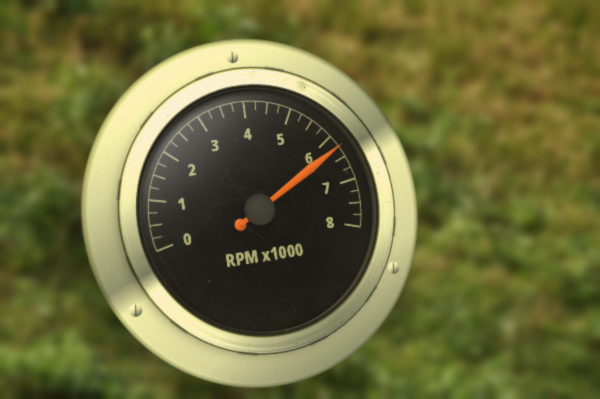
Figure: 6250 rpm
